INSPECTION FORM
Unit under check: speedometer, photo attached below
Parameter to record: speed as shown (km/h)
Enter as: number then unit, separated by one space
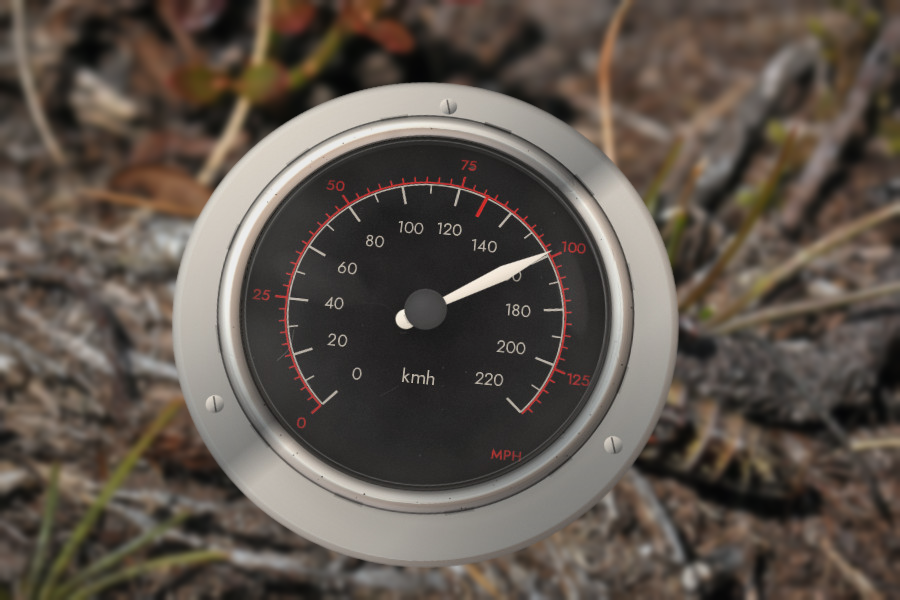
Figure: 160 km/h
